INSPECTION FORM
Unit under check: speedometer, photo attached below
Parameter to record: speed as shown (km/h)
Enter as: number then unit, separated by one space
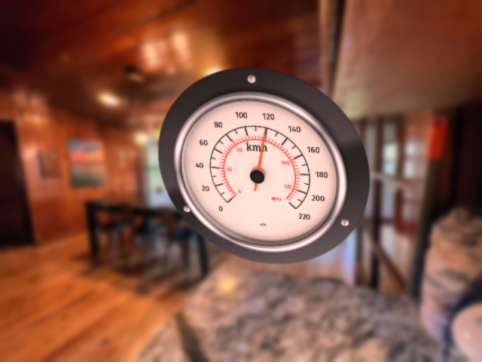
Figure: 120 km/h
